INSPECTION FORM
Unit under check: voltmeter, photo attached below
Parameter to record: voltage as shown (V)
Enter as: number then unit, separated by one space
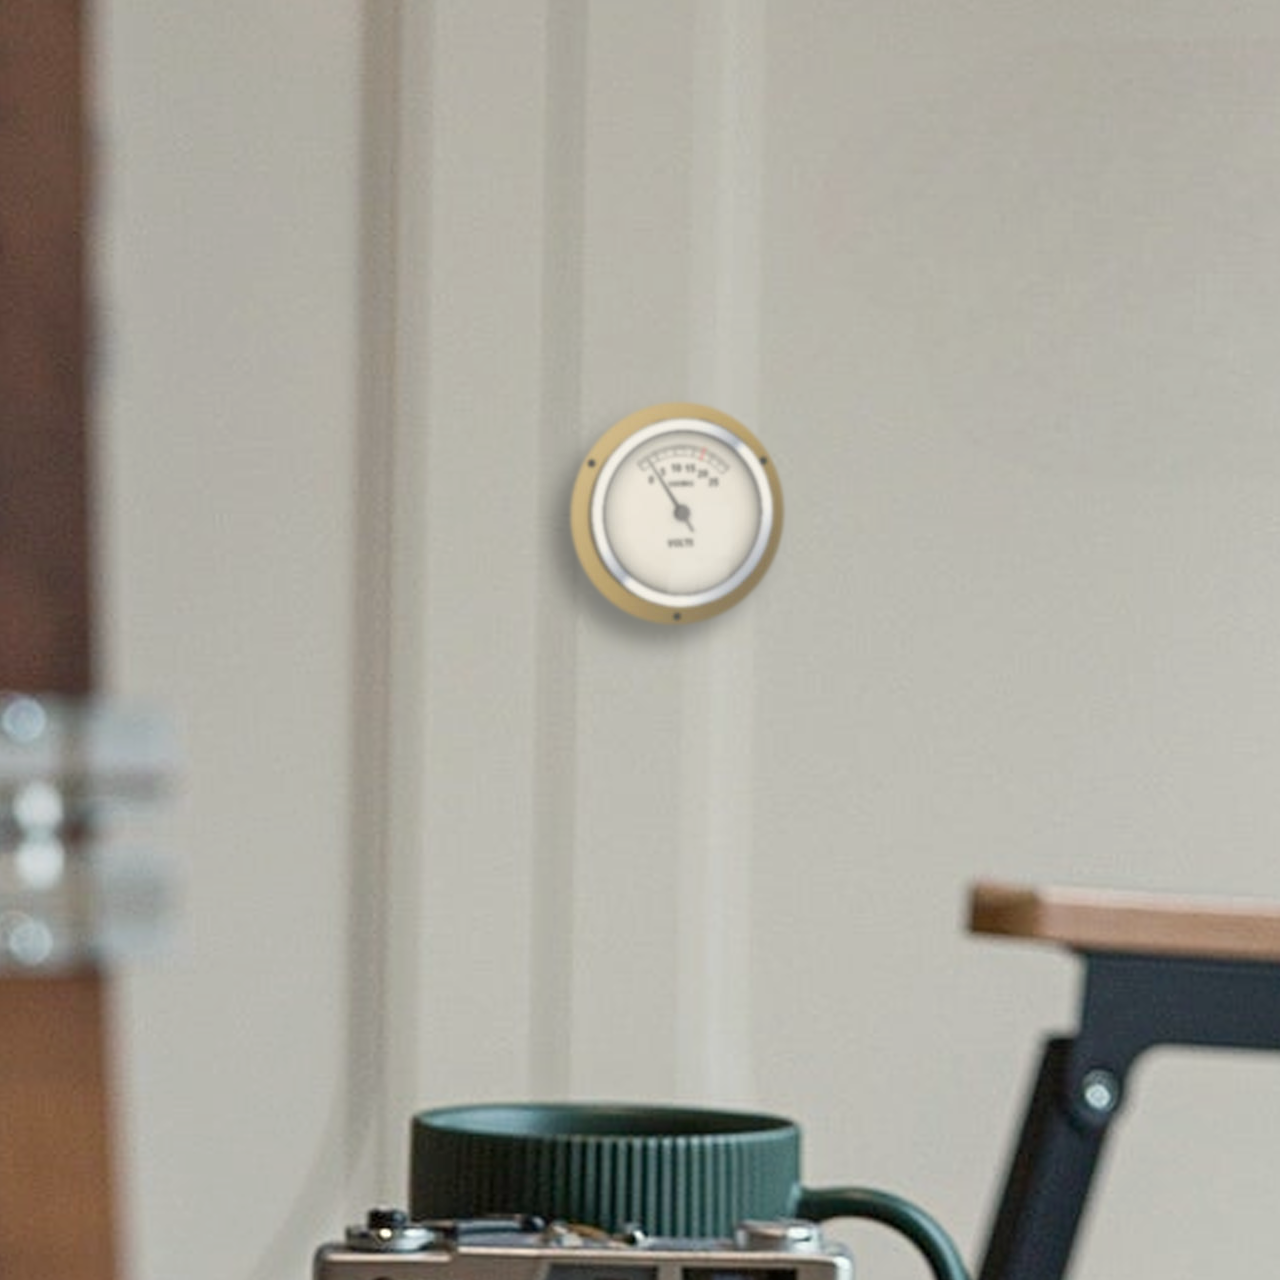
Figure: 2.5 V
